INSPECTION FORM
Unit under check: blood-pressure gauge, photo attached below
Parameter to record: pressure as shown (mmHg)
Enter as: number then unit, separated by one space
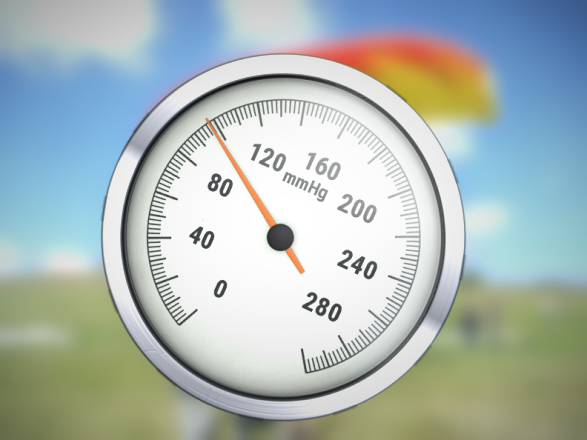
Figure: 98 mmHg
